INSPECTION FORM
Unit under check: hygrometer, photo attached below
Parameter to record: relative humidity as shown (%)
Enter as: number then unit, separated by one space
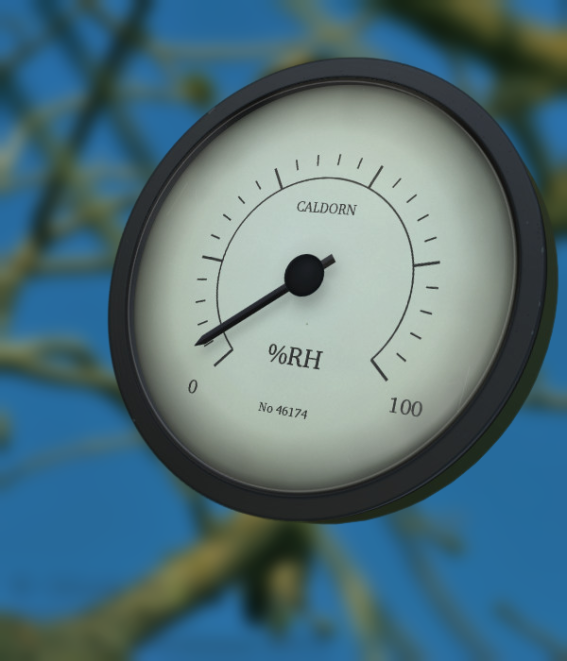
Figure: 4 %
